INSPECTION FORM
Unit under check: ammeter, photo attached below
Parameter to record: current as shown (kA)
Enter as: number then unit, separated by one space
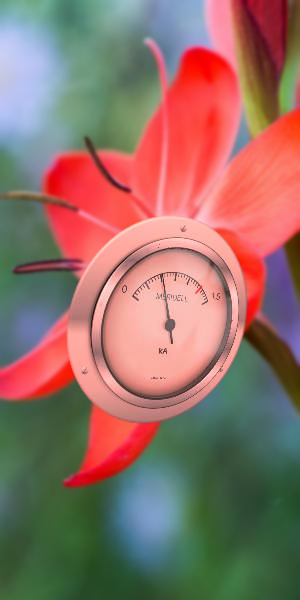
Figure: 0.5 kA
